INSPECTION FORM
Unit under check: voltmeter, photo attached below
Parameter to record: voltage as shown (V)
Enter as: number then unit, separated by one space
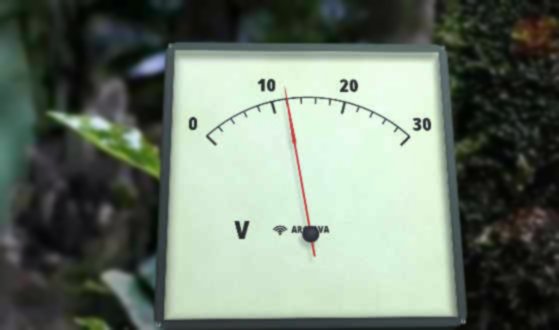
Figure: 12 V
